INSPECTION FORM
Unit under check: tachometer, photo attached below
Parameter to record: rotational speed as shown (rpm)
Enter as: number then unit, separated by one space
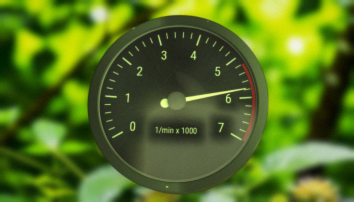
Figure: 5800 rpm
